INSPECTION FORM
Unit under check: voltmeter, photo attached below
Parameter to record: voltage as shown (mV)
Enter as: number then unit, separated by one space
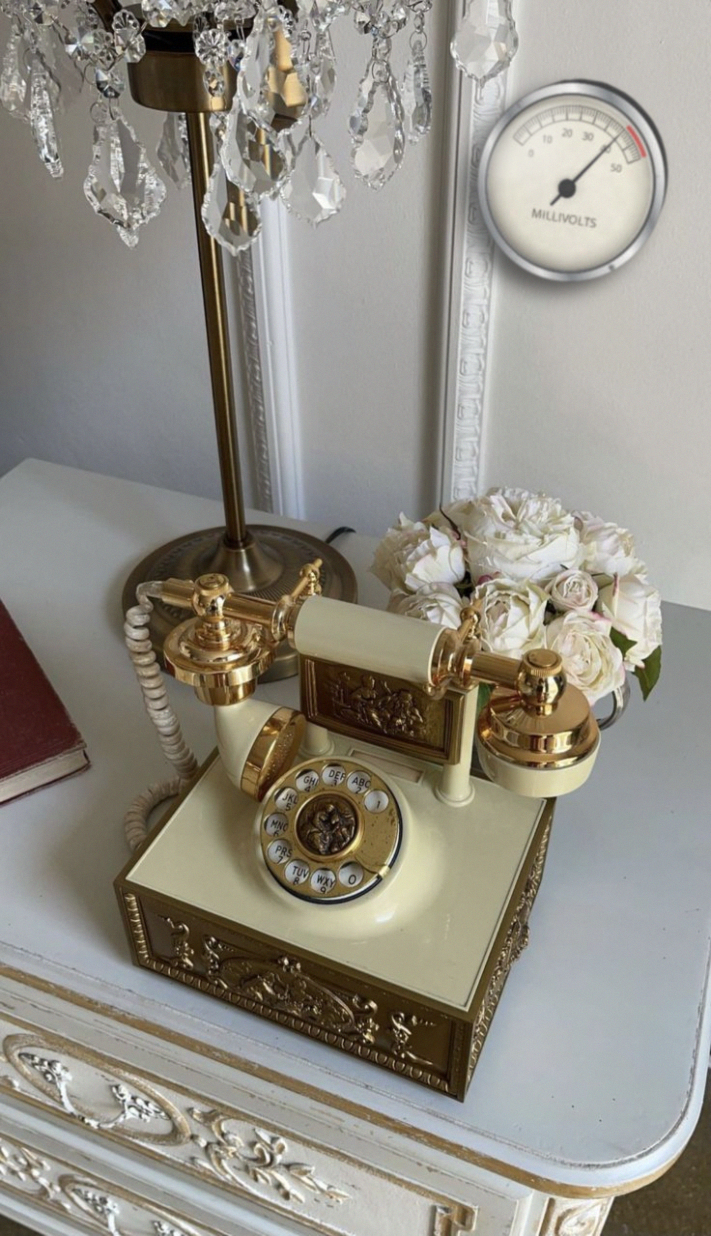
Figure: 40 mV
